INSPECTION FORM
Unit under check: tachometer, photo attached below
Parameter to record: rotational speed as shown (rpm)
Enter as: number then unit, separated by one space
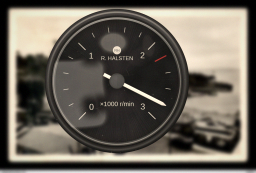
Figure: 2800 rpm
